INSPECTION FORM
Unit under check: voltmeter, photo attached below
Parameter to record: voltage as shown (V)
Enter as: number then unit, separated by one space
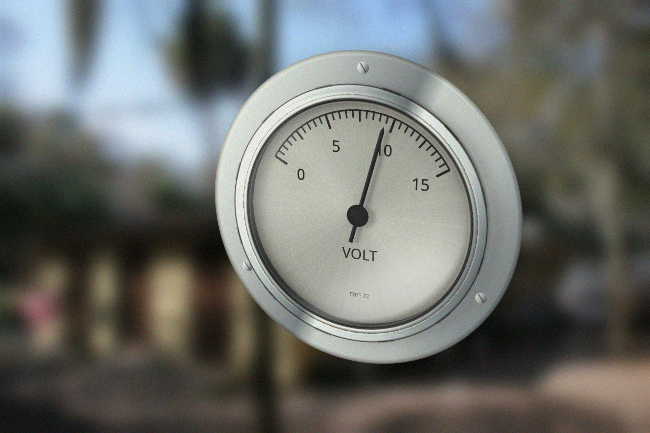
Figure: 9.5 V
